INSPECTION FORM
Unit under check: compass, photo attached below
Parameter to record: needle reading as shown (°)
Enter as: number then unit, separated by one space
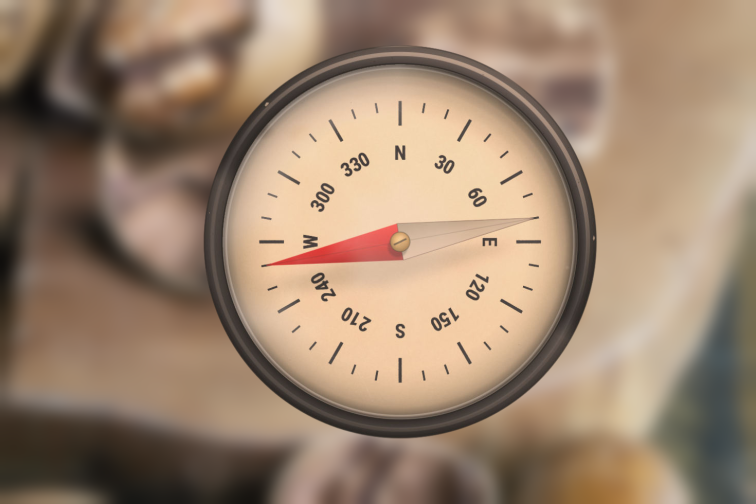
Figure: 260 °
